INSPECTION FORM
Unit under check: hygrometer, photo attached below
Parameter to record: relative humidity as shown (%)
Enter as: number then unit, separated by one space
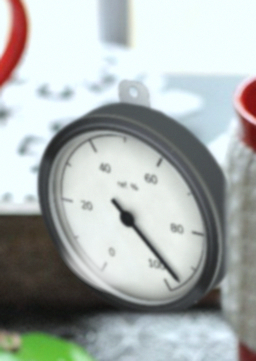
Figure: 95 %
